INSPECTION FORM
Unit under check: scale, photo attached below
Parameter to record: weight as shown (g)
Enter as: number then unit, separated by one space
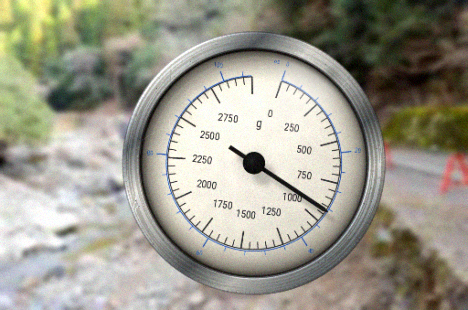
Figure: 925 g
